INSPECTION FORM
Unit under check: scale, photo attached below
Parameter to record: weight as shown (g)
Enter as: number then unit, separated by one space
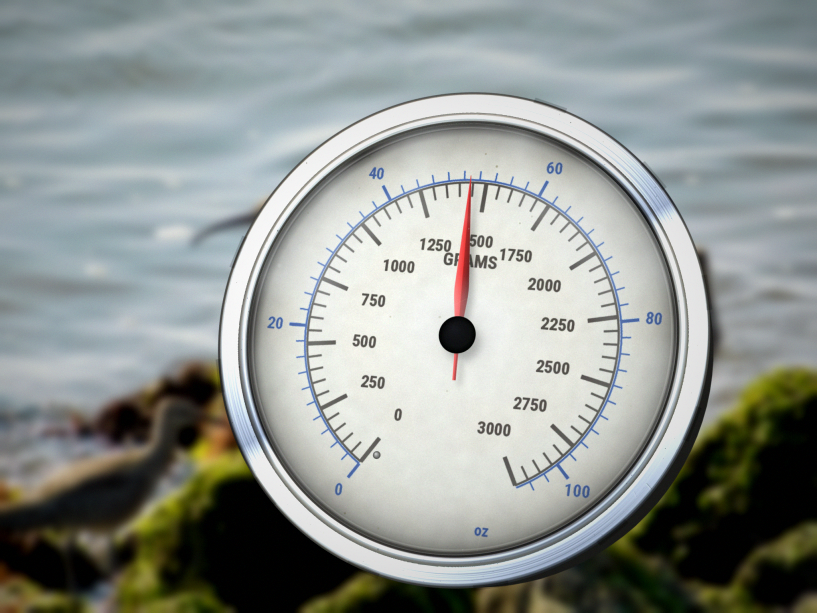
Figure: 1450 g
